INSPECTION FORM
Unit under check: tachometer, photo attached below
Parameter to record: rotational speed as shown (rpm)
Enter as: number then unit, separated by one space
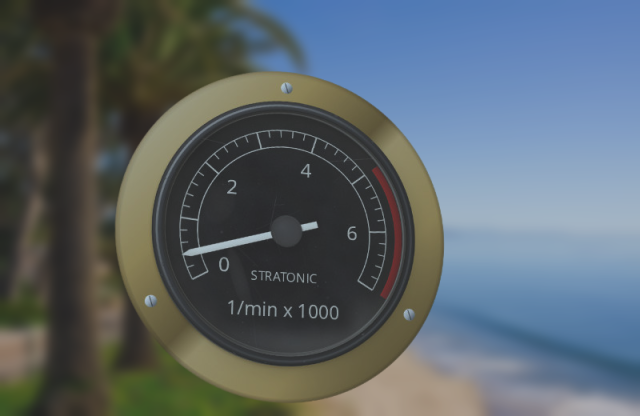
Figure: 400 rpm
